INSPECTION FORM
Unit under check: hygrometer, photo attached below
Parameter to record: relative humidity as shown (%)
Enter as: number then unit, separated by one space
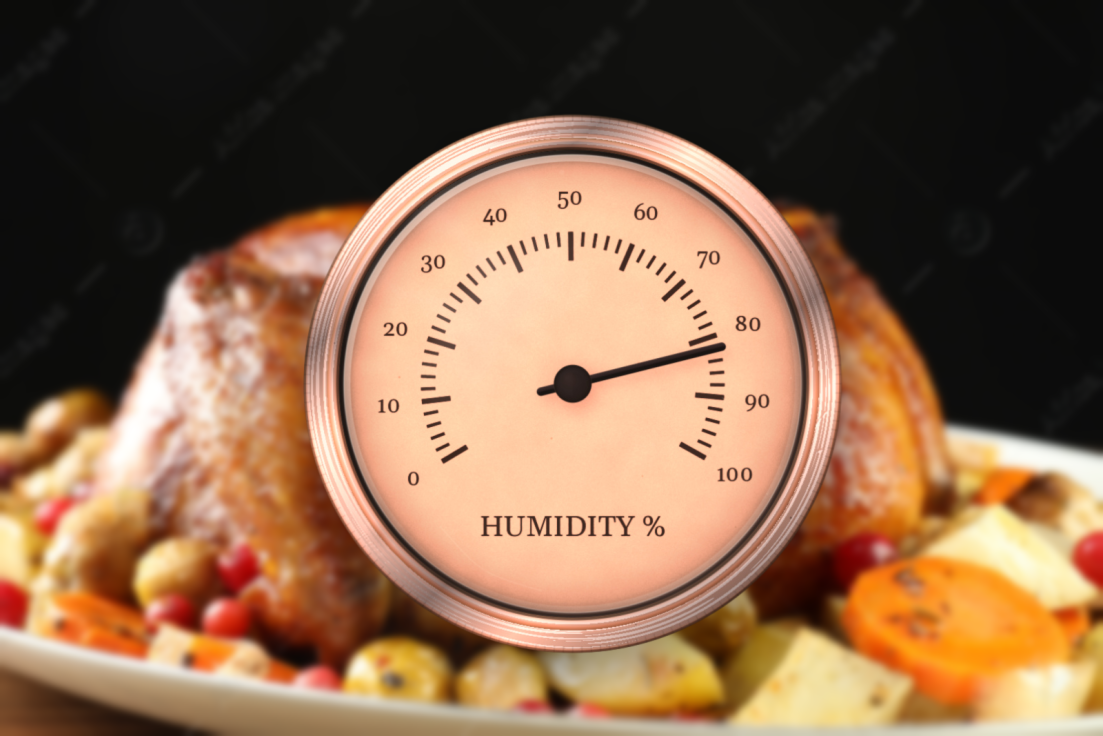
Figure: 82 %
